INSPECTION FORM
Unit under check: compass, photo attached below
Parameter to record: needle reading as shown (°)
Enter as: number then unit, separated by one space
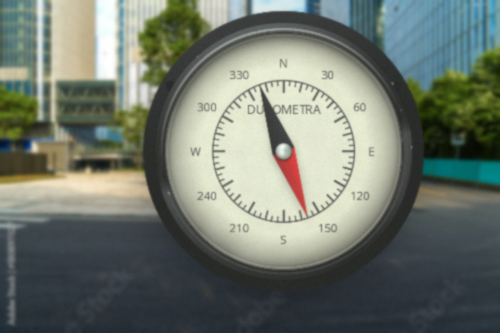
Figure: 160 °
